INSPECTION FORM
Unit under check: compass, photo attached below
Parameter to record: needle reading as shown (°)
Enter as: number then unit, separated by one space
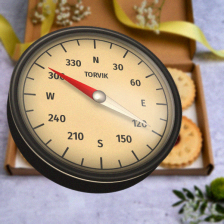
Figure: 300 °
